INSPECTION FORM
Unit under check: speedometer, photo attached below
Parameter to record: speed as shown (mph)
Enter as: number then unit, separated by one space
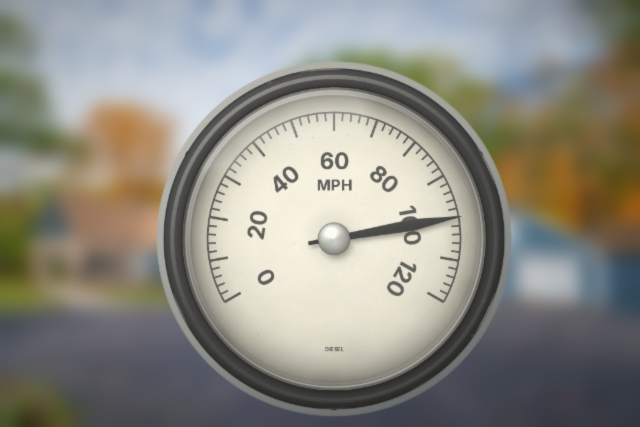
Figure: 100 mph
